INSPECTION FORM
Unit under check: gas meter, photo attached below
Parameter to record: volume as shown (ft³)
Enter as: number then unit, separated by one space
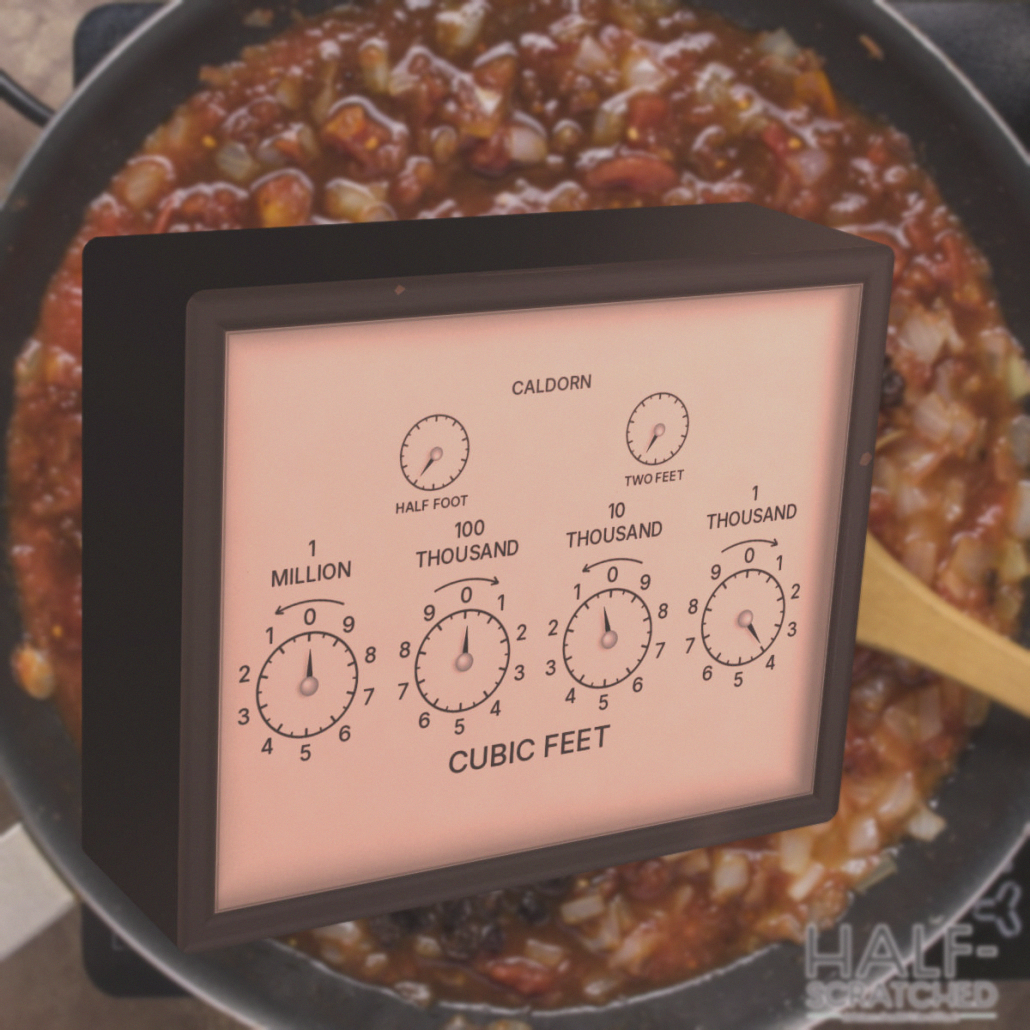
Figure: 400 ft³
